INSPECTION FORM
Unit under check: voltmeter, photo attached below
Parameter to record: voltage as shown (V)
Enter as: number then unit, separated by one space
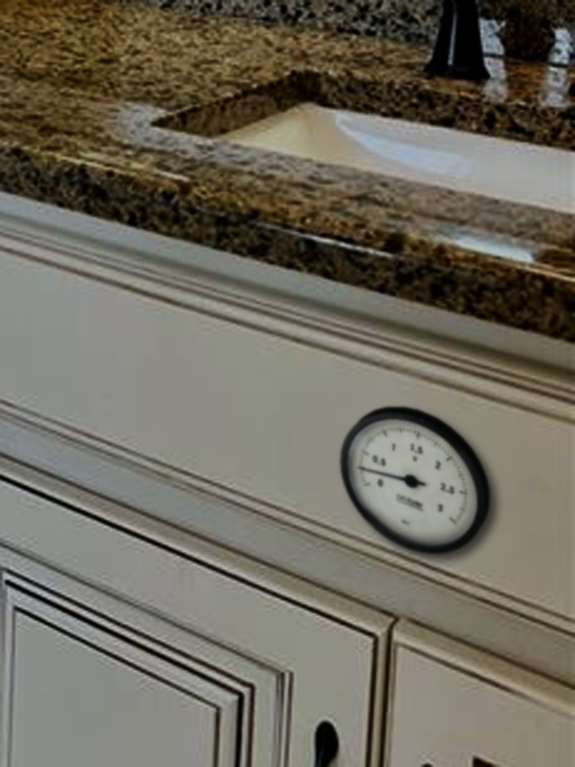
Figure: 0.25 V
